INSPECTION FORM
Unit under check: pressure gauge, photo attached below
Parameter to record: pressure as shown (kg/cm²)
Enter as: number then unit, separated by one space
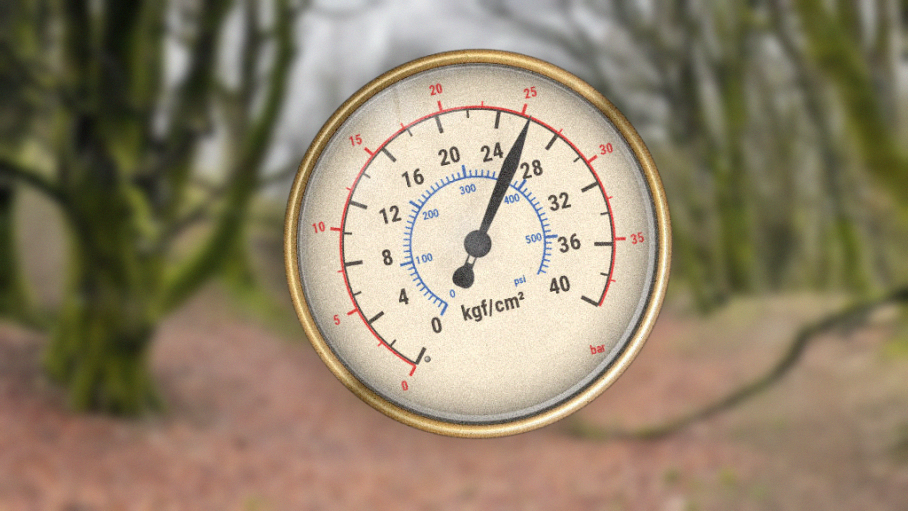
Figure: 26 kg/cm²
